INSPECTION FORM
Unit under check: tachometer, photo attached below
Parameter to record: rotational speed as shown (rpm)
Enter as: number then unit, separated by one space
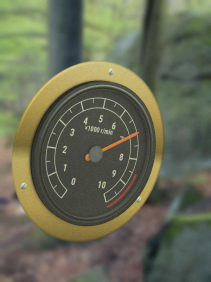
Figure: 7000 rpm
